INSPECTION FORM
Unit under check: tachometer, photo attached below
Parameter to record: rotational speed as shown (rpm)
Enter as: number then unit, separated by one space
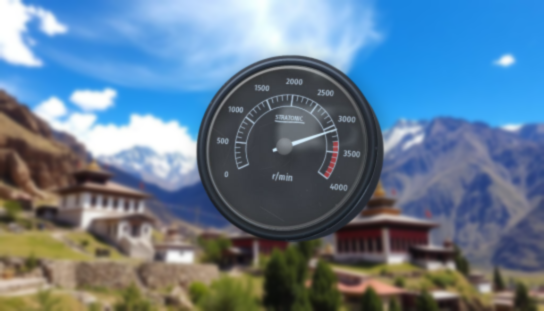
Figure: 3100 rpm
